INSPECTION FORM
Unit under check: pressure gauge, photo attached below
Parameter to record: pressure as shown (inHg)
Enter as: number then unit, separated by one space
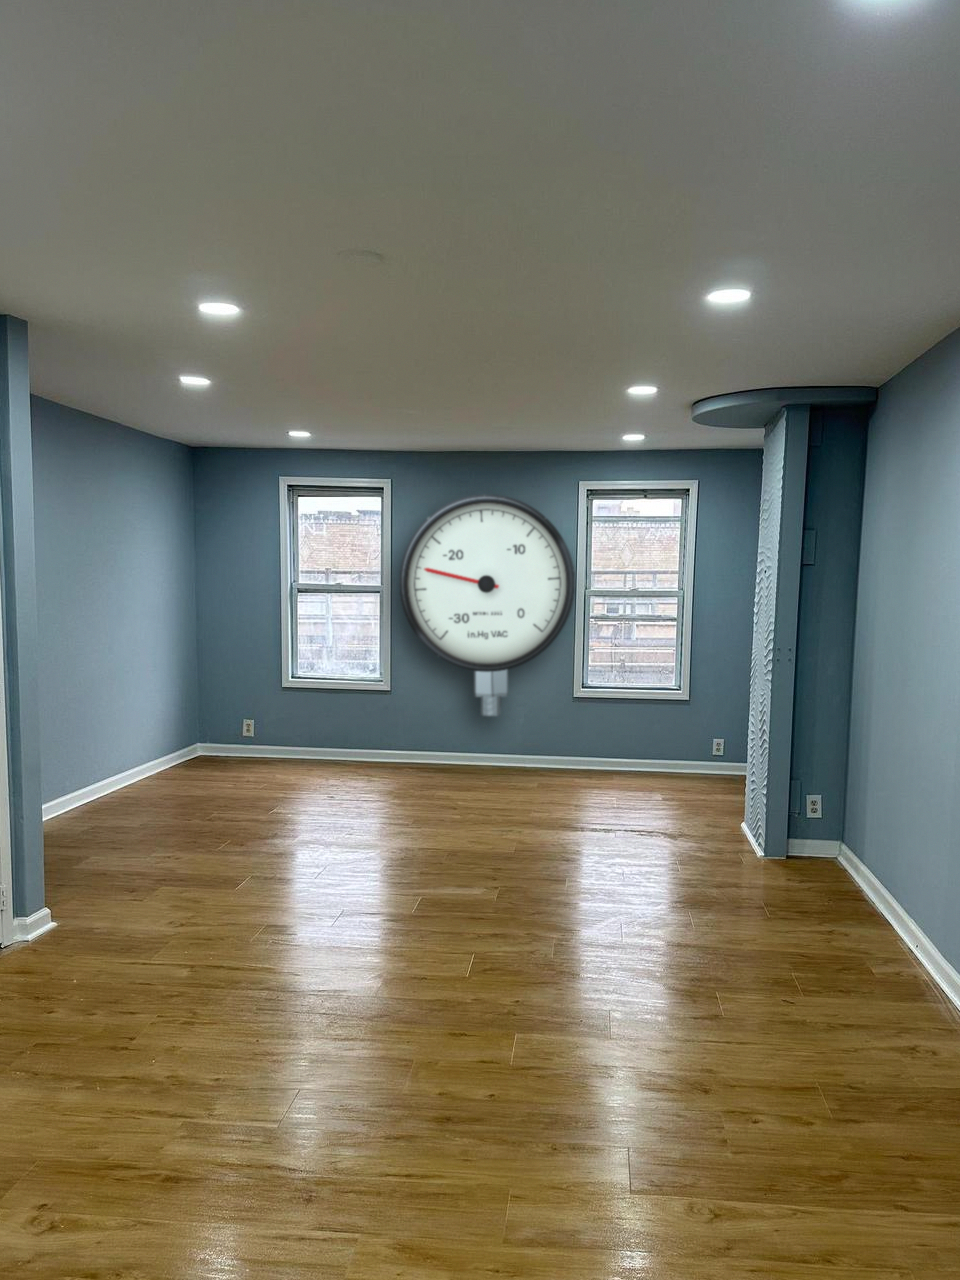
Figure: -23 inHg
